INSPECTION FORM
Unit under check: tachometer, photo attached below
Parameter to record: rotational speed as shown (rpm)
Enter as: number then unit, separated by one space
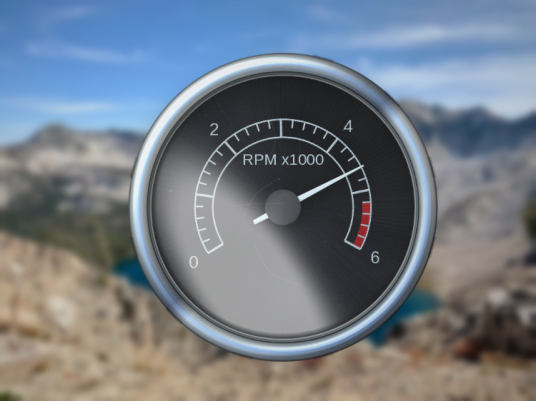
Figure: 4600 rpm
